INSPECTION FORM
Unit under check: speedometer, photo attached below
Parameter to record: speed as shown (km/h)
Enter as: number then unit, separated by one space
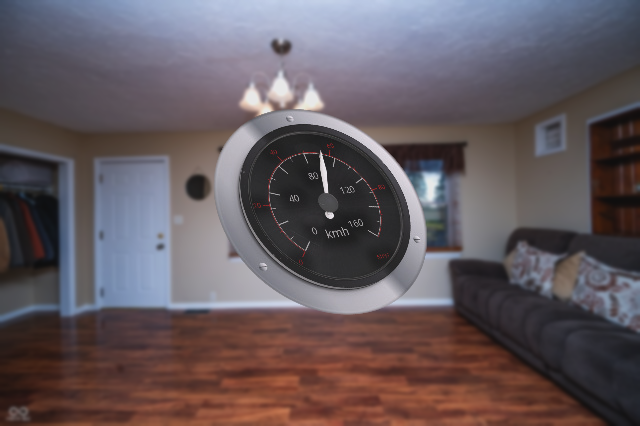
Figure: 90 km/h
